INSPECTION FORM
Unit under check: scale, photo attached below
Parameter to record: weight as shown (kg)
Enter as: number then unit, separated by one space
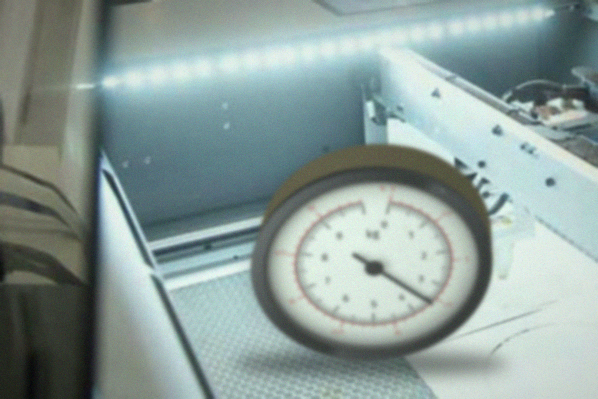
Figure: 3.5 kg
